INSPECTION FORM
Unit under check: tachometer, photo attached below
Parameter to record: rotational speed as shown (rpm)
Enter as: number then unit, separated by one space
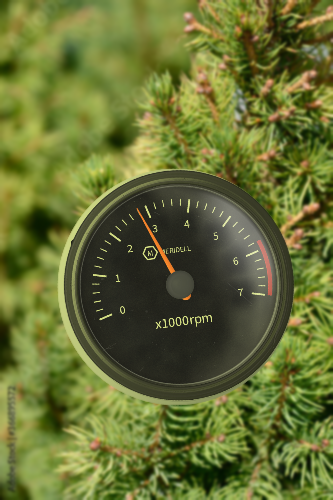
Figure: 2800 rpm
